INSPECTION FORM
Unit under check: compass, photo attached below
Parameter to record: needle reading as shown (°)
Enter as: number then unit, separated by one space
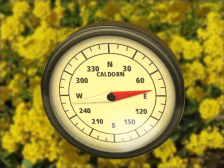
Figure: 80 °
